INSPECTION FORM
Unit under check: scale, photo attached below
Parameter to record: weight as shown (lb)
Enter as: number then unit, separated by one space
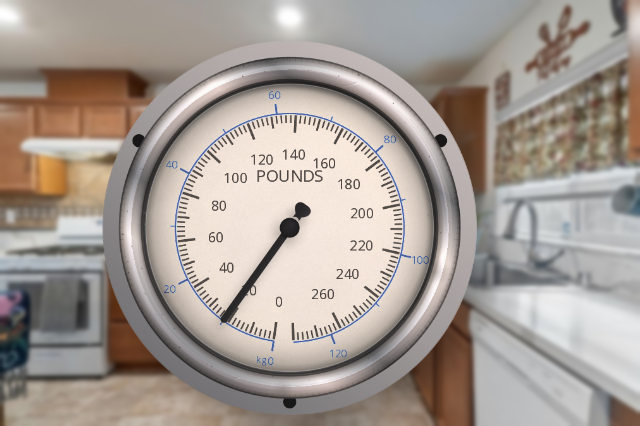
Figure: 22 lb
